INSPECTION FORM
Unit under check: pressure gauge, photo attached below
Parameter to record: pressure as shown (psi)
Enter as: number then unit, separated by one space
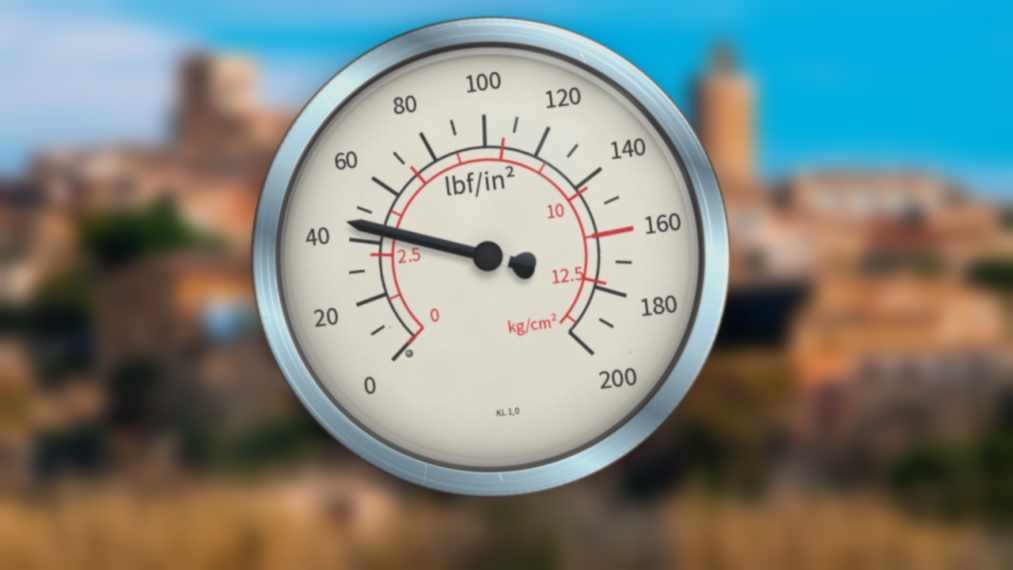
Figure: 45 psi
